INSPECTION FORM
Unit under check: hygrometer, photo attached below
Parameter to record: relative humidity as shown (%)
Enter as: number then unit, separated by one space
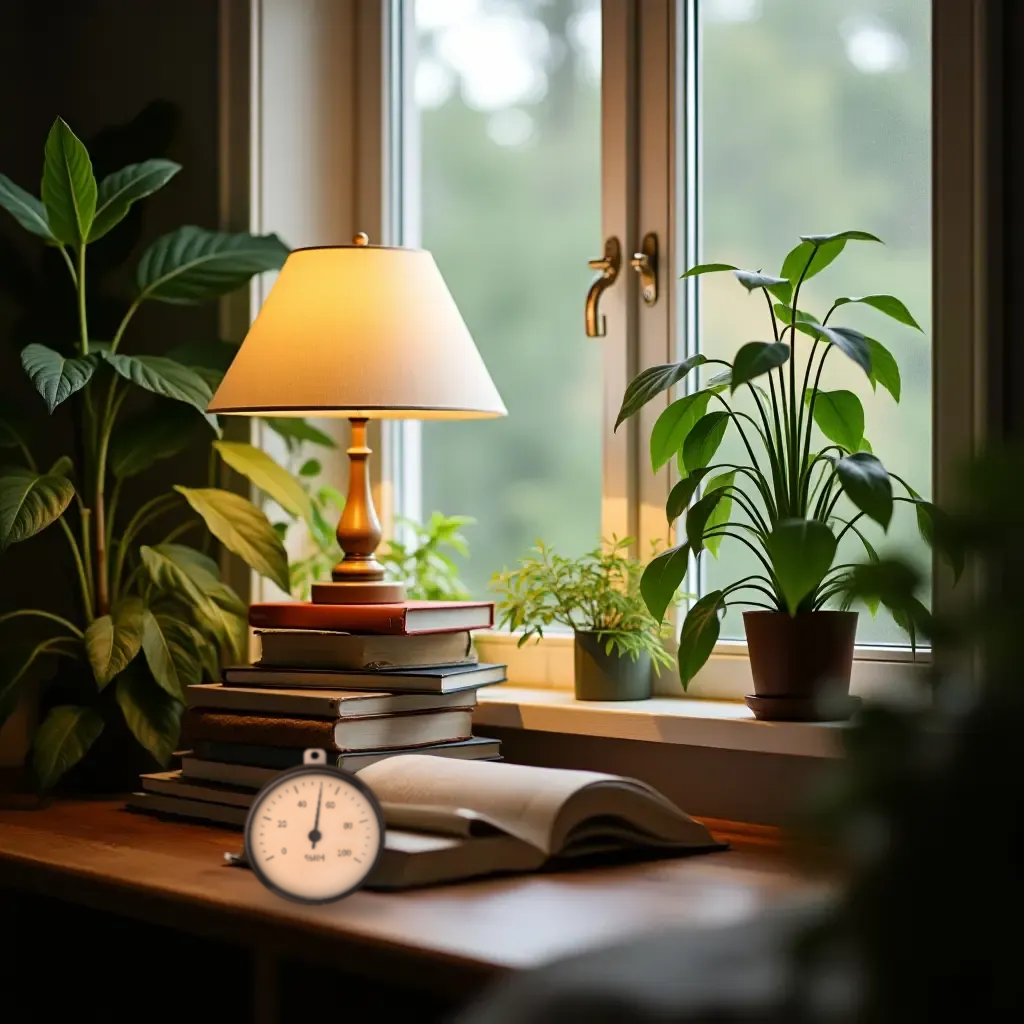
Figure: 52 %
